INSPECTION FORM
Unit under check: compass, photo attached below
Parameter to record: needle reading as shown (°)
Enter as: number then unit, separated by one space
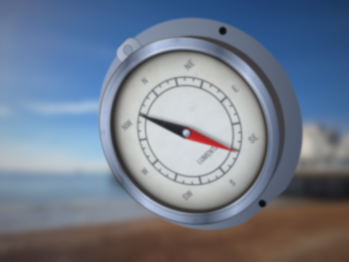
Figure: 150 °
